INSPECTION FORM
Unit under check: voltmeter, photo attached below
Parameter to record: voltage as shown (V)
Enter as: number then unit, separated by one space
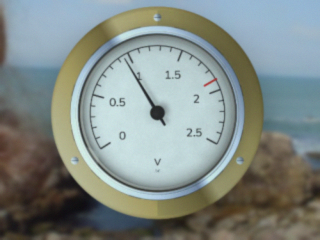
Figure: 0.95 V
